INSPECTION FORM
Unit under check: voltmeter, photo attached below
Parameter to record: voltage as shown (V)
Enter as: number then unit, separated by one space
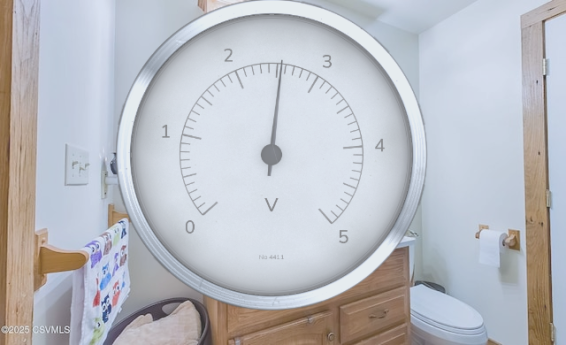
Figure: 2.55 V
